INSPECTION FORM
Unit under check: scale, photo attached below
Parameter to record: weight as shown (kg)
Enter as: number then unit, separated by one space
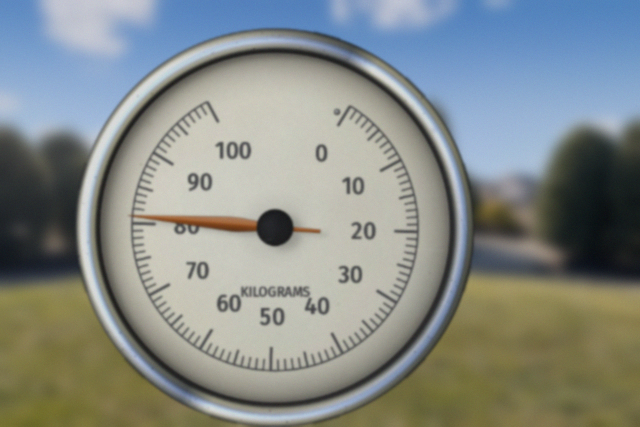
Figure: 81 kg
